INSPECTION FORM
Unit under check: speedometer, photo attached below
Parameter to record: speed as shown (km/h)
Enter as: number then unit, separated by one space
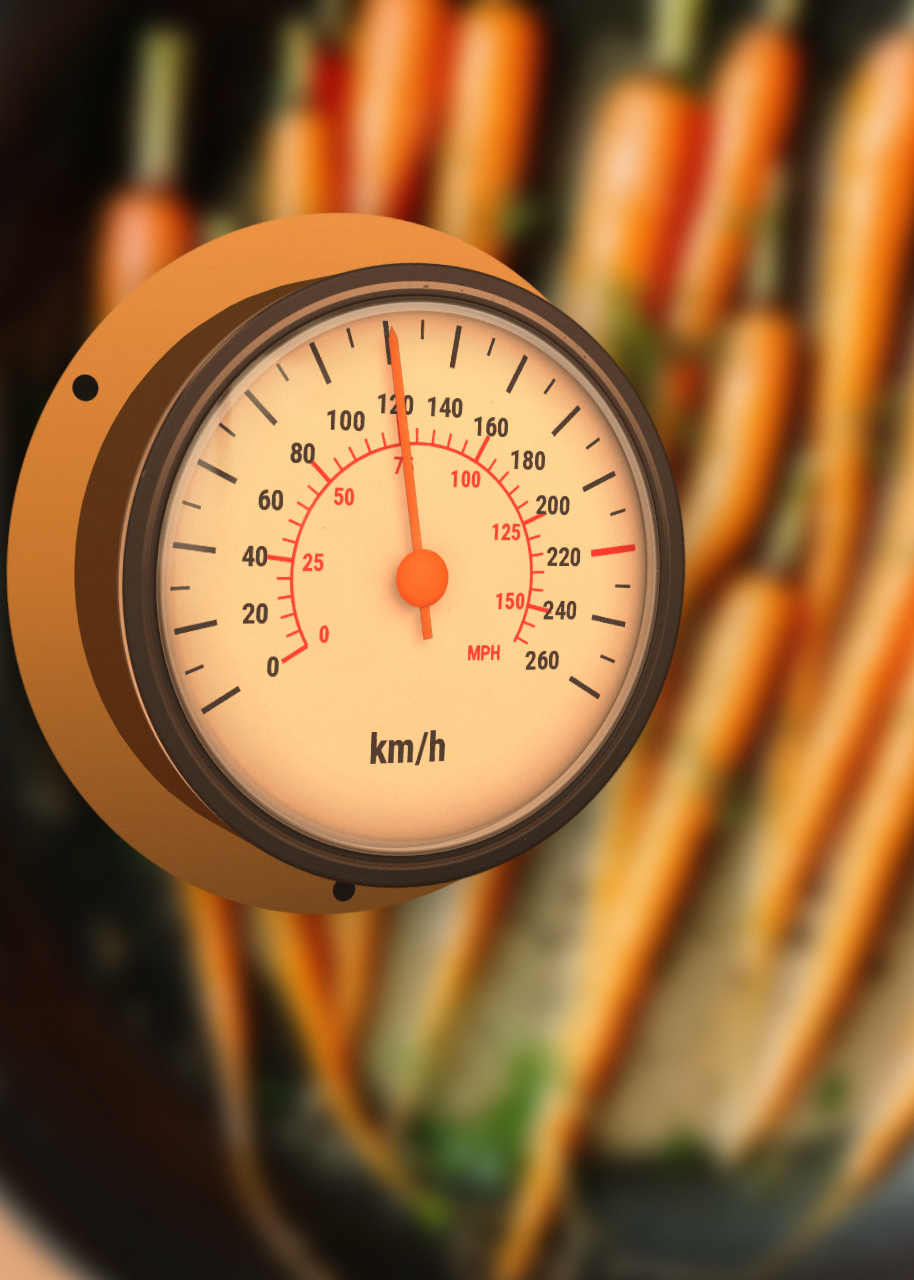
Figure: 120 km/h
